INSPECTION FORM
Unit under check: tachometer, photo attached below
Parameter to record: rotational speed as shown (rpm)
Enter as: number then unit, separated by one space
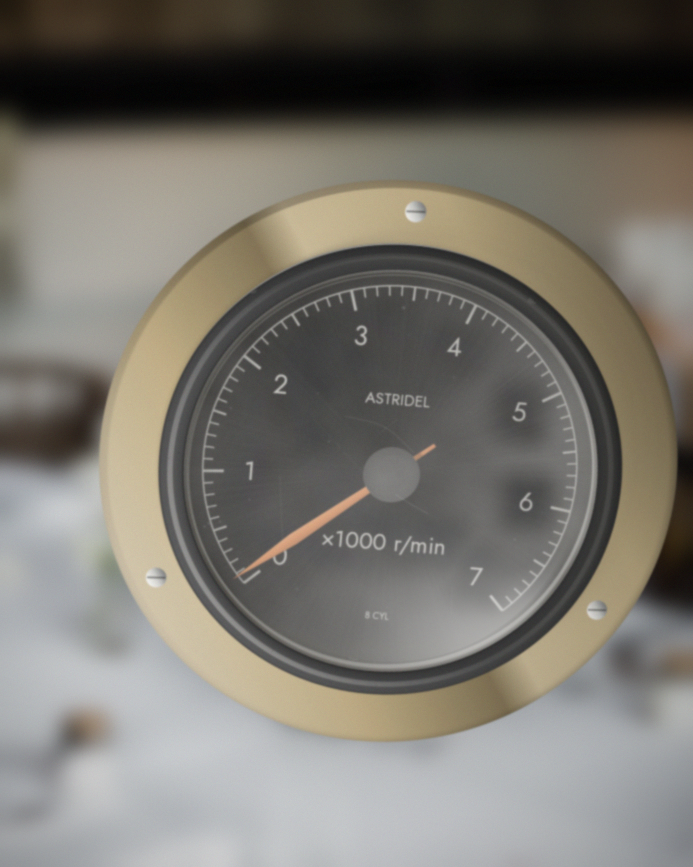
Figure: 100 rpm
